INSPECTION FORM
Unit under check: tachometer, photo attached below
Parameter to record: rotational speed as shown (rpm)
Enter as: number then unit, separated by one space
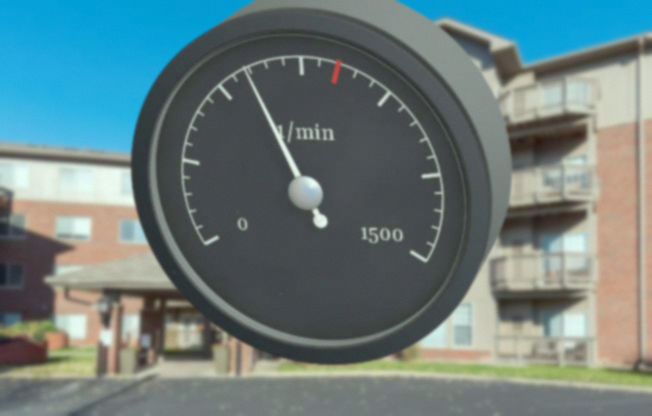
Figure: 600 rpm
